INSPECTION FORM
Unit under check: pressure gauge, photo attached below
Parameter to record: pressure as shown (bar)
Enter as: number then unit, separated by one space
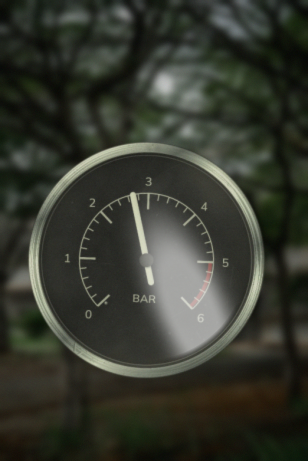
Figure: 2.7 bar
